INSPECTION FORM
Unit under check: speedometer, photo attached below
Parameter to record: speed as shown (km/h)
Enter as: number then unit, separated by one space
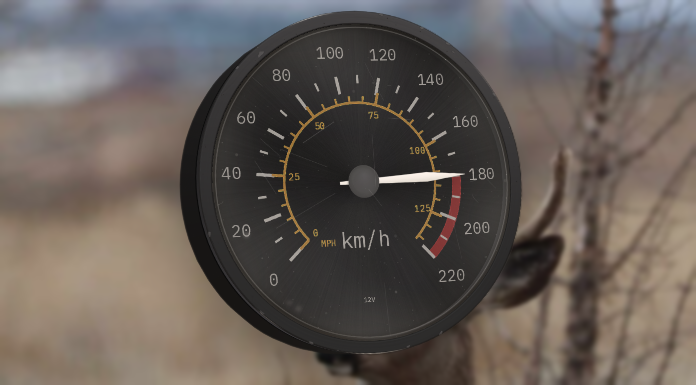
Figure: 180 km/h
